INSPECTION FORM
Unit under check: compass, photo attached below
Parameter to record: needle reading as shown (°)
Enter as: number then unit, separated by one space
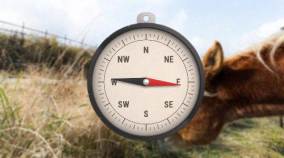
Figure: 95 °
